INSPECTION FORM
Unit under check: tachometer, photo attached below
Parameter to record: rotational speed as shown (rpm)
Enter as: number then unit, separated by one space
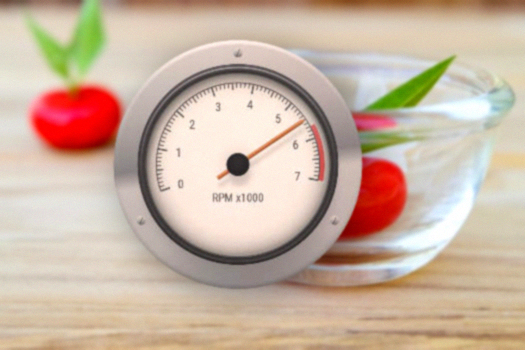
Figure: 5500 rpm
